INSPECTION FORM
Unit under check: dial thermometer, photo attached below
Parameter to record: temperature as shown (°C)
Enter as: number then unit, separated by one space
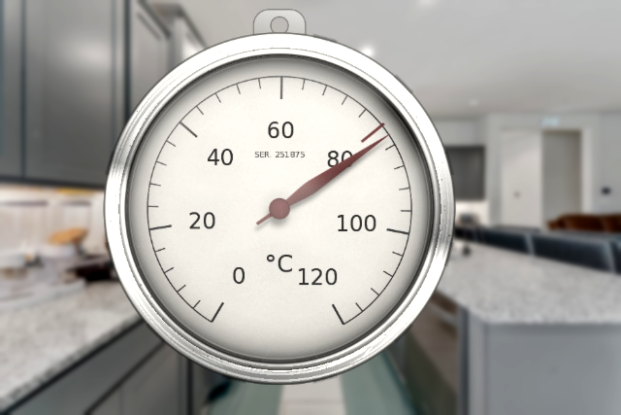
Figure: 82 °C
